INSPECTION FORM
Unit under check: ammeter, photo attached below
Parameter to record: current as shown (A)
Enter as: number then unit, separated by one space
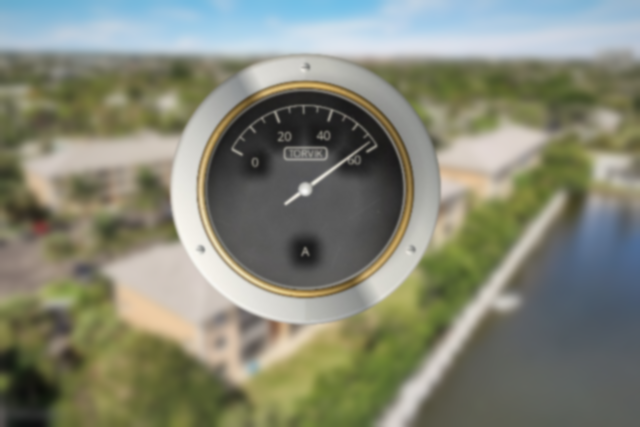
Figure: 57.5 A
